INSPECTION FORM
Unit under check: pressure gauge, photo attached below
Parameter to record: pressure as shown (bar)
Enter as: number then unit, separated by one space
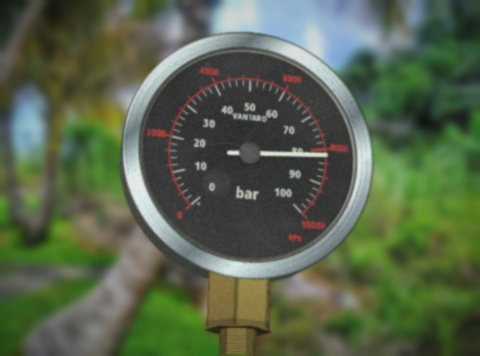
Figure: 82 bar
